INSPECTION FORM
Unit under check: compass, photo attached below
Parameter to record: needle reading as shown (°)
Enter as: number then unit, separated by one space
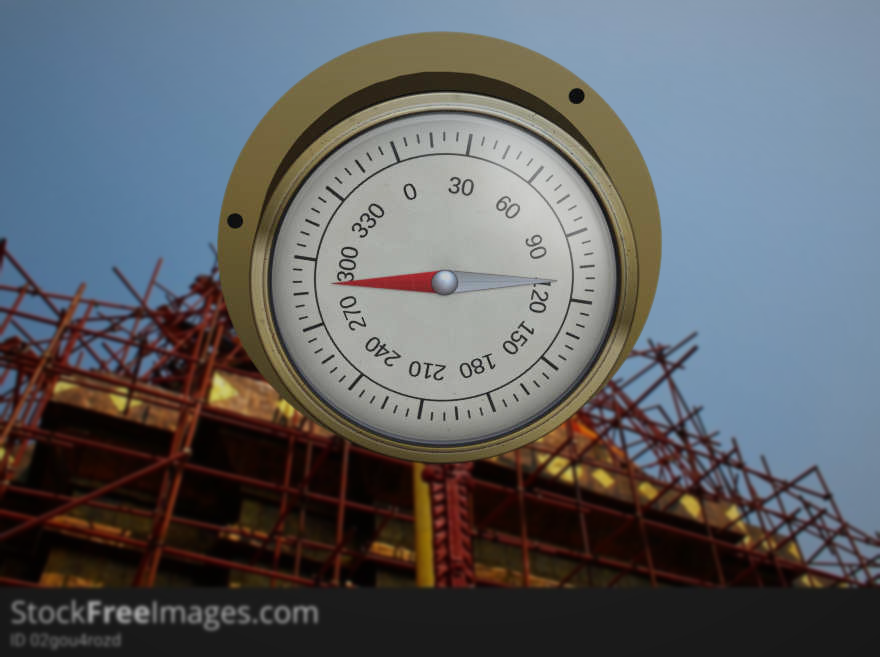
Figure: 290 °
